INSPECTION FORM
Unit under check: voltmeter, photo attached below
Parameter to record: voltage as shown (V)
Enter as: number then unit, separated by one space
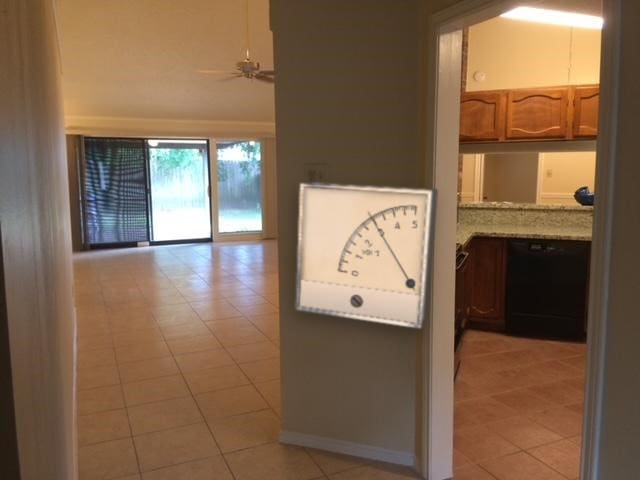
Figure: 3 V
